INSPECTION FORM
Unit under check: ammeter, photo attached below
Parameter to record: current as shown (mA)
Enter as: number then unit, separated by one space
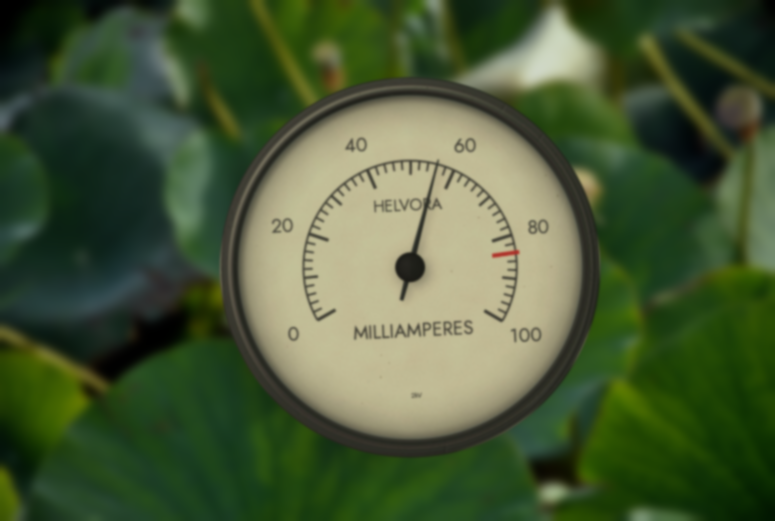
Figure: 56 mA
